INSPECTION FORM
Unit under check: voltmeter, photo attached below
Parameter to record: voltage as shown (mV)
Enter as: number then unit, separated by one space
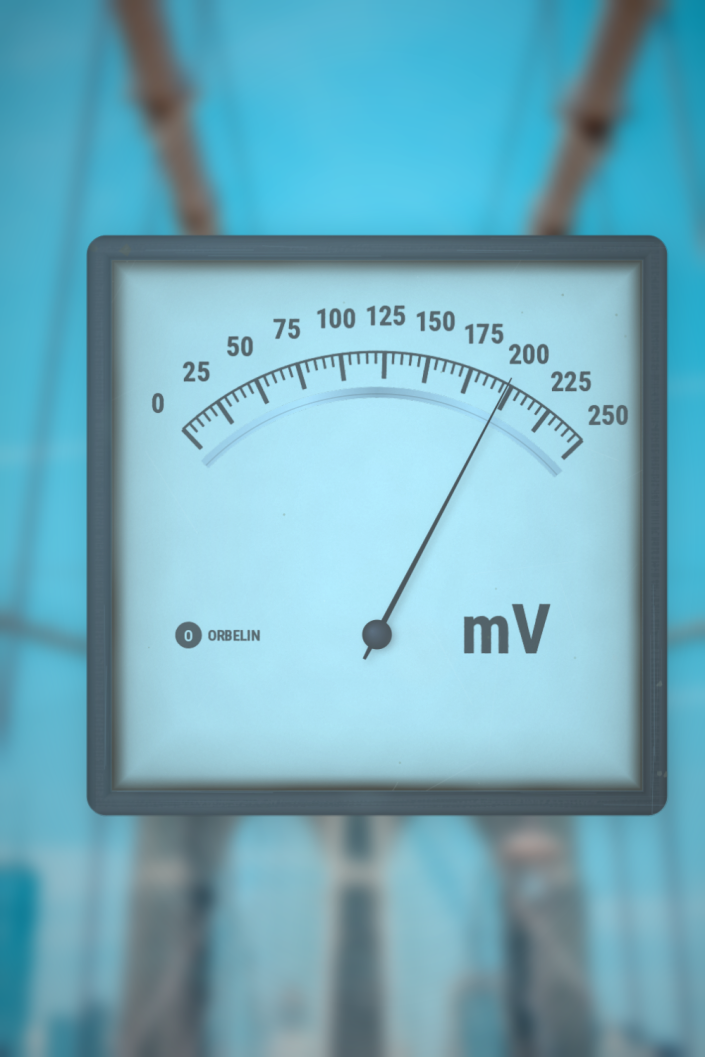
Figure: 197.5 mV
